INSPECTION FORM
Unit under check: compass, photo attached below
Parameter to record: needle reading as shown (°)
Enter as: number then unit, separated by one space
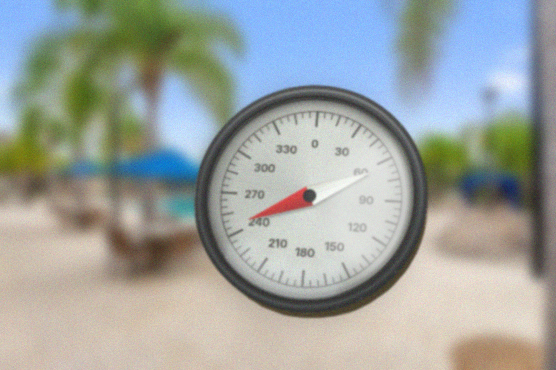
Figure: 245 °
